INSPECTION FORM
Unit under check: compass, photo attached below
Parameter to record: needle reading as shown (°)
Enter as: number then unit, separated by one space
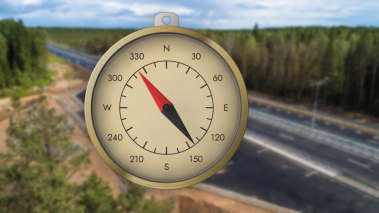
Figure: 322.5 °
